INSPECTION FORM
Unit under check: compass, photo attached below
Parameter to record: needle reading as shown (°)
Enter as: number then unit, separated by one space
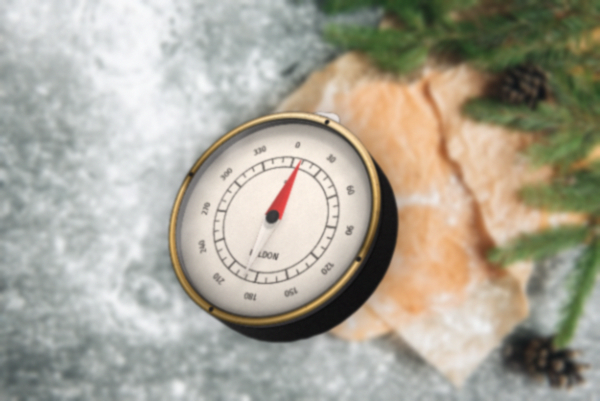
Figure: 10 °
